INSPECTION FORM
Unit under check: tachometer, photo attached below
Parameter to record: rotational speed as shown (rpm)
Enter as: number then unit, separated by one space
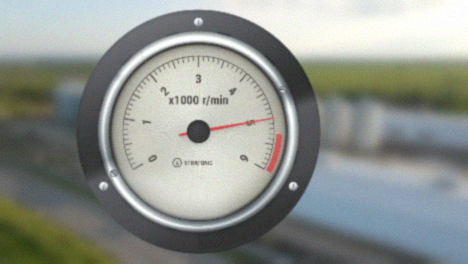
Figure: 5000 rpm
